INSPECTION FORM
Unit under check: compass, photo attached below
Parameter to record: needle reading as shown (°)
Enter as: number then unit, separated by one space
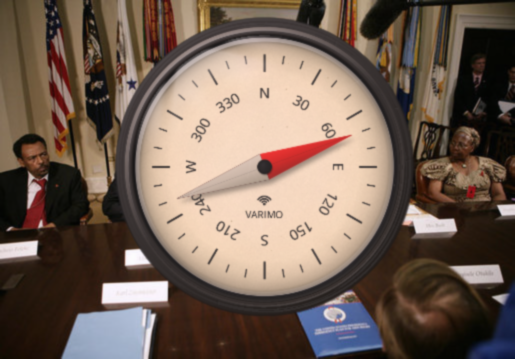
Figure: 70 °
